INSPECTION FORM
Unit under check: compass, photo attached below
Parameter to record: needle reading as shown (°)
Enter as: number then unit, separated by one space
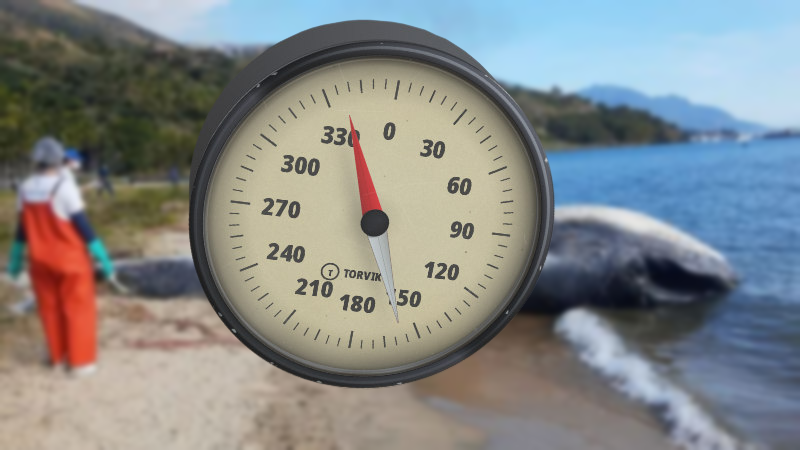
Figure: 337.5 °
